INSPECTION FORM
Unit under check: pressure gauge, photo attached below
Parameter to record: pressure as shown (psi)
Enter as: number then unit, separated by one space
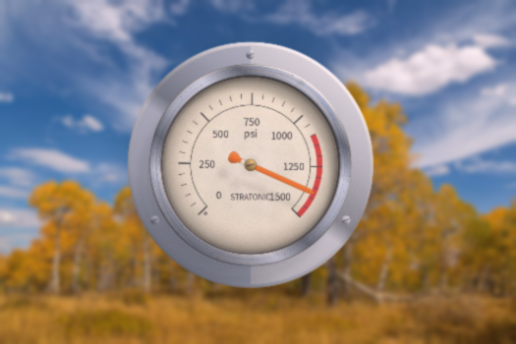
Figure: 1375 psi
